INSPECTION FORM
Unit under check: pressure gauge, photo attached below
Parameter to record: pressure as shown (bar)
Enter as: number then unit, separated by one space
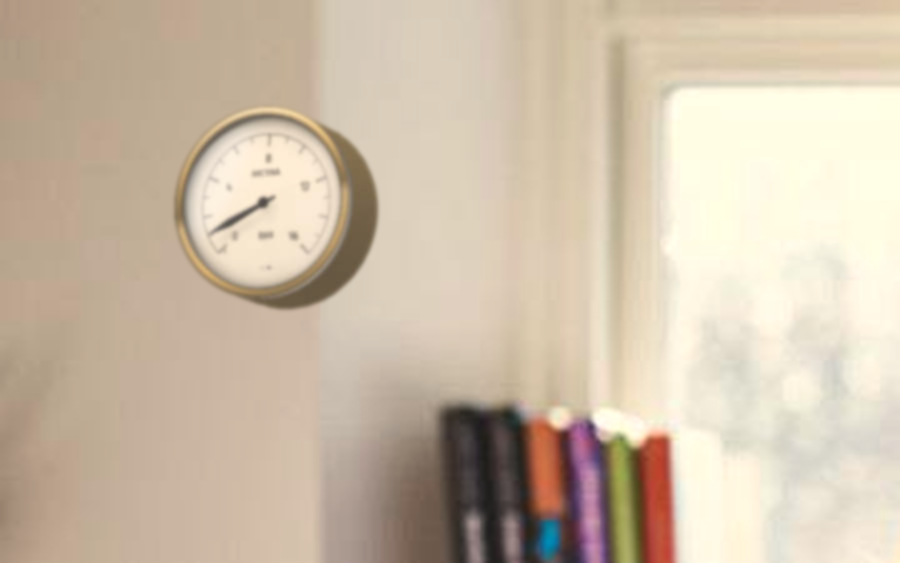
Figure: 1 bar
